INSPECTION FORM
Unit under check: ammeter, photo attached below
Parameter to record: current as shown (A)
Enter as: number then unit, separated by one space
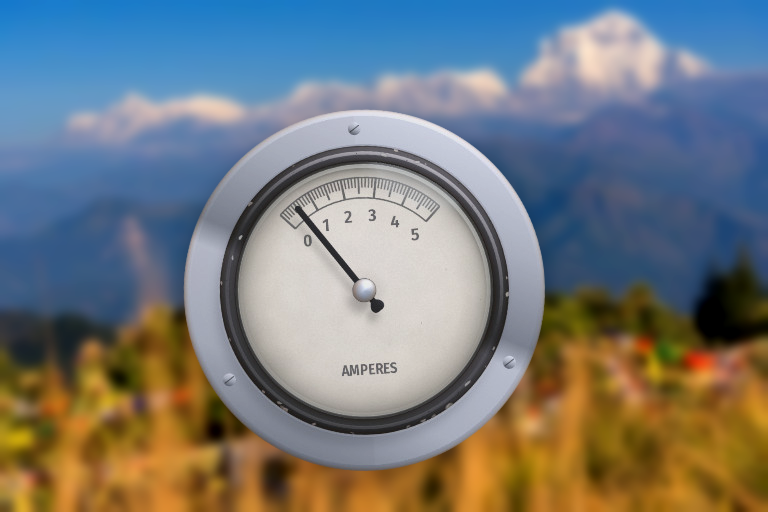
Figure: 0.5 A
